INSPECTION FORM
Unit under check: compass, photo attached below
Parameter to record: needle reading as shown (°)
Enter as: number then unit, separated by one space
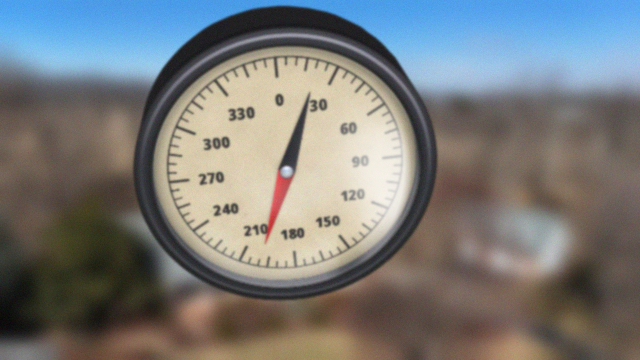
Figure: 200 °
